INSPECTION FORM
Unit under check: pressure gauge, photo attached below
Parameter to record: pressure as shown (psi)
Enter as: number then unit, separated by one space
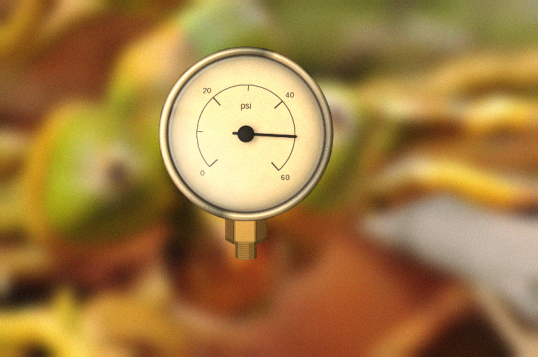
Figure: 50 psi
